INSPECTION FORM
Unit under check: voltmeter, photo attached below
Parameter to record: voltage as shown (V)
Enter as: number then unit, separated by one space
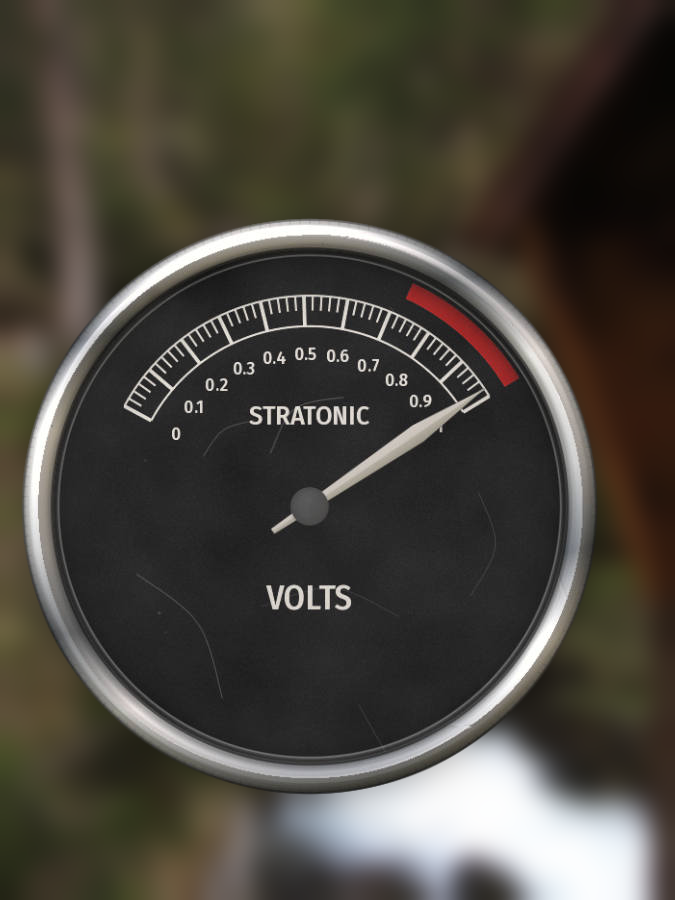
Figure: 0.98 V
